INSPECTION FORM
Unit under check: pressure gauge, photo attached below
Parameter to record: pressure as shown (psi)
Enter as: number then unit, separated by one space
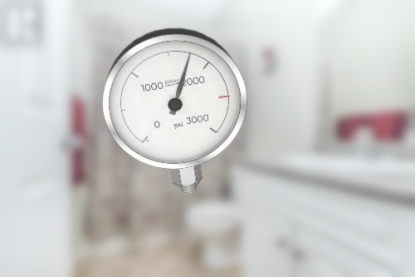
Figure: 1750 psi
